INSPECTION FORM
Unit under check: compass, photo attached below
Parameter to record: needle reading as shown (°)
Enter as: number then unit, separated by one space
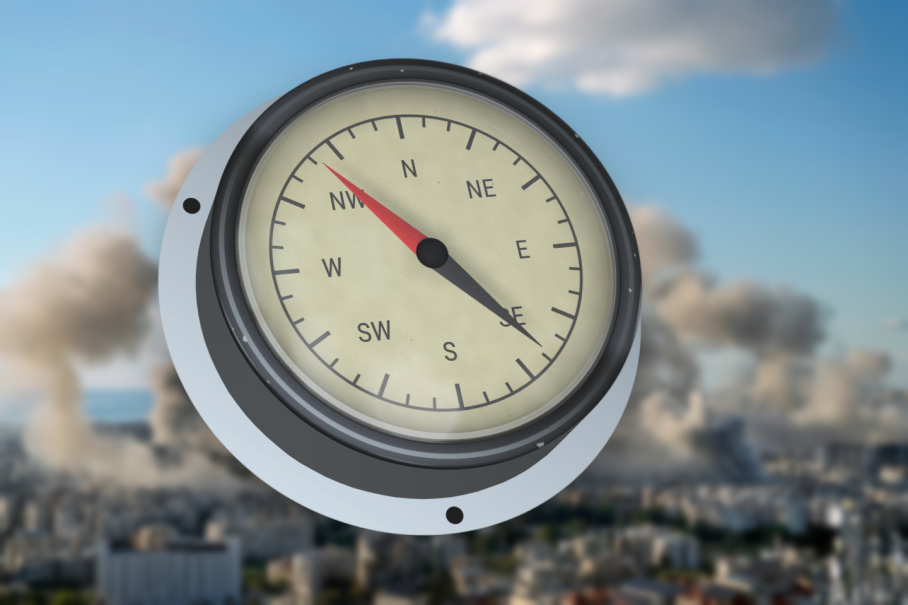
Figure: 320 °
